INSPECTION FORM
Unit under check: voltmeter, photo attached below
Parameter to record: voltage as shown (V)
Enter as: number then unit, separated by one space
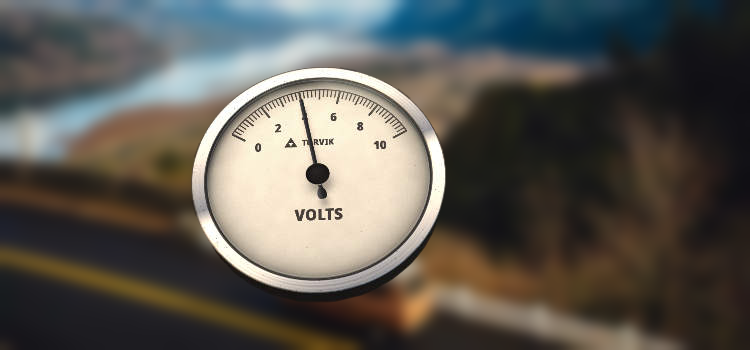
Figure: 4 V
